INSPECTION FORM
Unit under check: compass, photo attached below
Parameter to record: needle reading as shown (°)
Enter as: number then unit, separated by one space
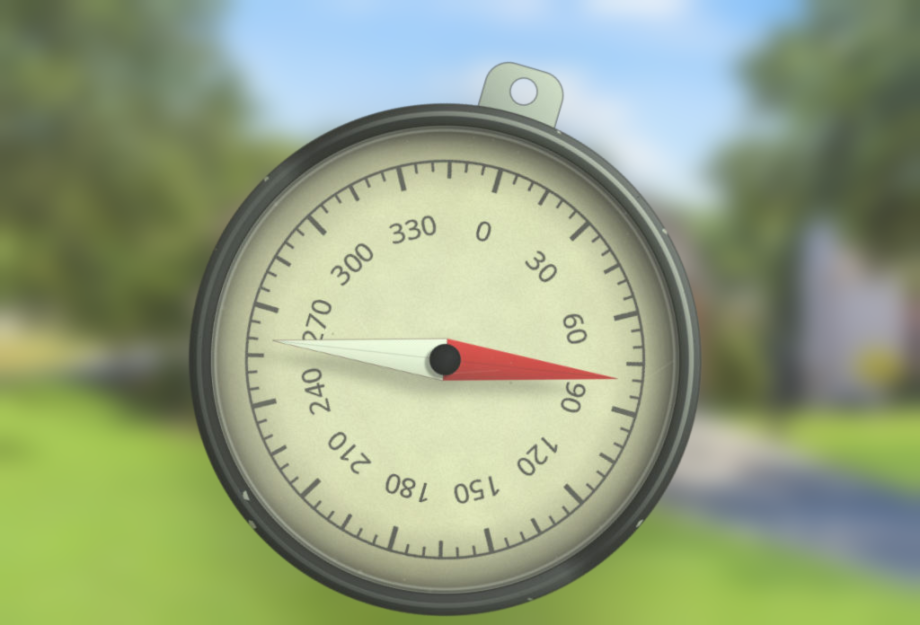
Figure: 80 °
